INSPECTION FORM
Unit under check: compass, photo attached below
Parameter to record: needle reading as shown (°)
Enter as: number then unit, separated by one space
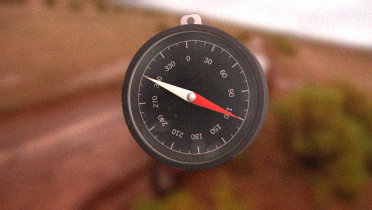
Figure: 120 °
